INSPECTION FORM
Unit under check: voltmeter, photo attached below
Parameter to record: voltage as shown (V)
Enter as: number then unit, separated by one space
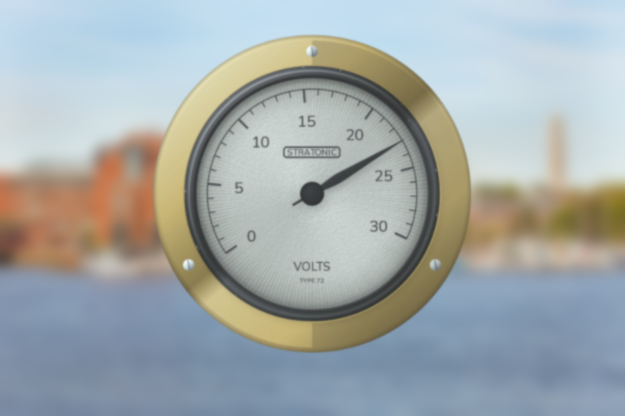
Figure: 23 V
